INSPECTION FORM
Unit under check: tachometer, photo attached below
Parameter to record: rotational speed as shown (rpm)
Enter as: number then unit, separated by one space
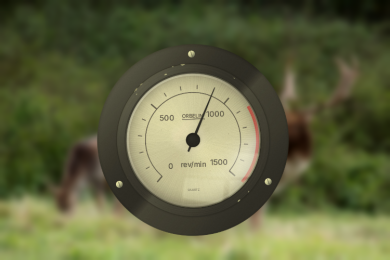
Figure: 900 rpm
